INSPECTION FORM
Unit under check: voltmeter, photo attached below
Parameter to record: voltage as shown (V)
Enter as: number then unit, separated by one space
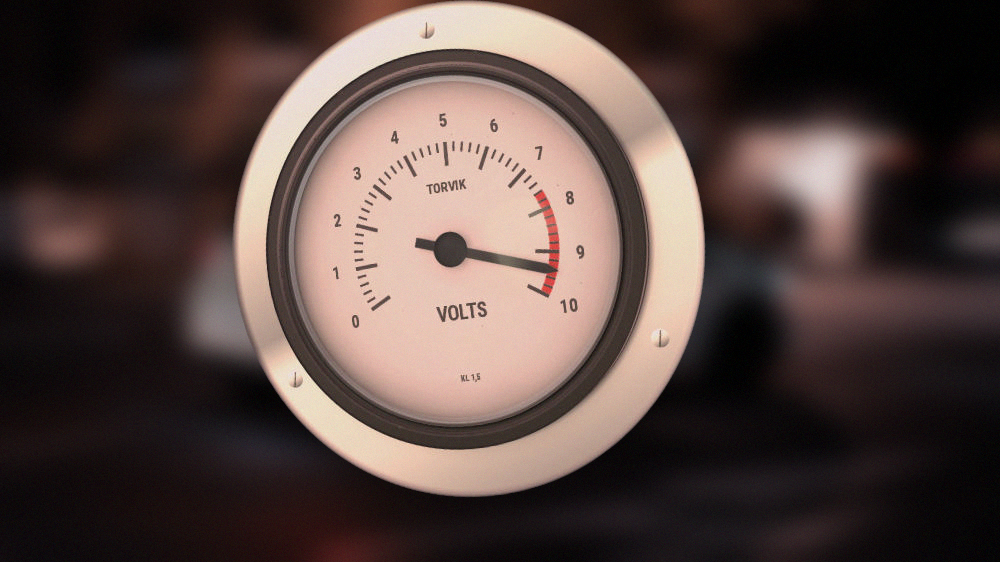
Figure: 9.4 V
